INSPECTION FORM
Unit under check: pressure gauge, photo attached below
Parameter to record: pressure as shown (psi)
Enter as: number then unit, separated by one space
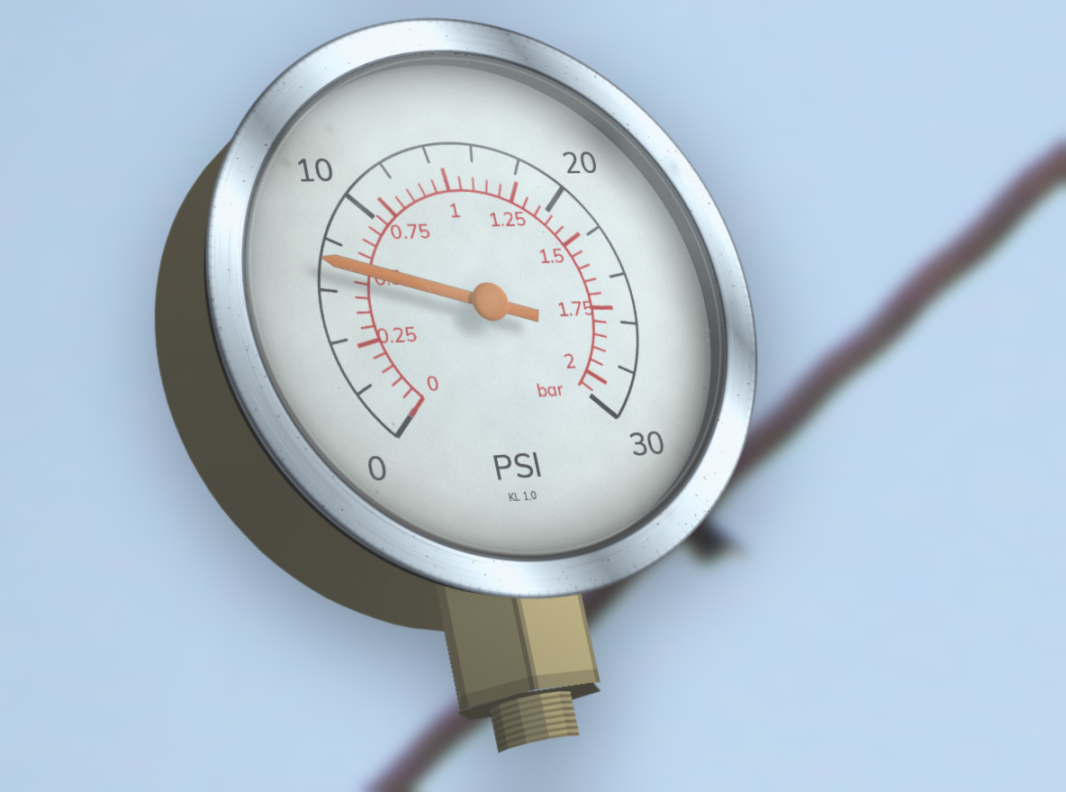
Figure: 7 psi
